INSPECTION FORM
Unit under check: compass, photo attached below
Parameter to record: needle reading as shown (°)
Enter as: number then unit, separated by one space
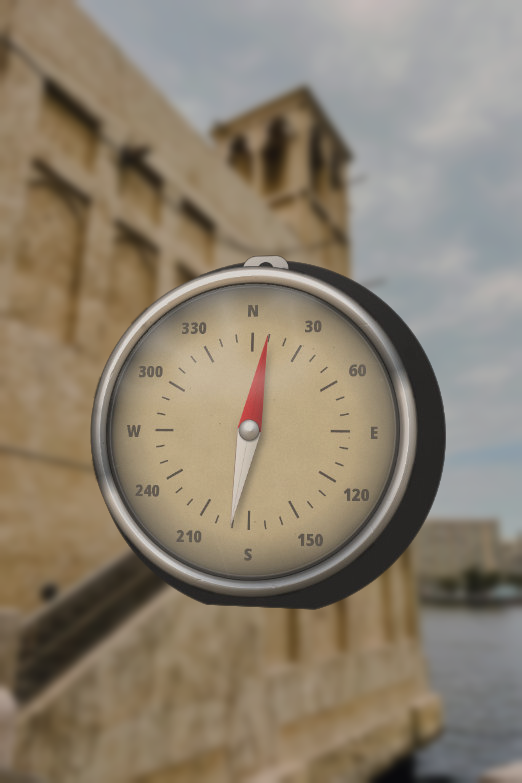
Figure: 10 °
